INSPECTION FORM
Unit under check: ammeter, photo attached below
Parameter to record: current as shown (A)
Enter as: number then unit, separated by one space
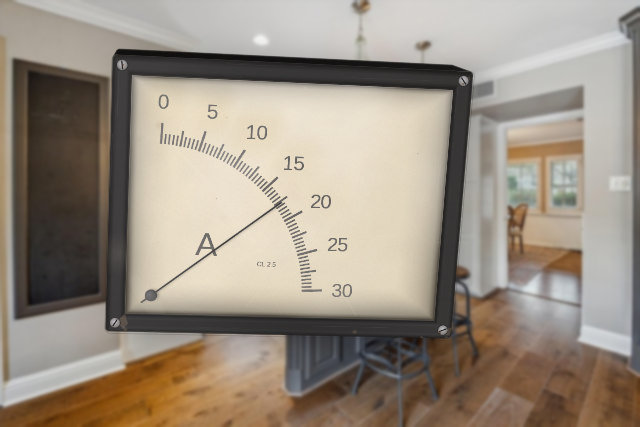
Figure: 17.5 A
